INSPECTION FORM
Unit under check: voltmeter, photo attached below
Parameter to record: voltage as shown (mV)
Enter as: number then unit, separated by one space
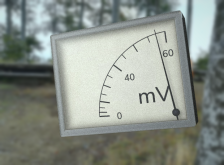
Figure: 57.5 mV
